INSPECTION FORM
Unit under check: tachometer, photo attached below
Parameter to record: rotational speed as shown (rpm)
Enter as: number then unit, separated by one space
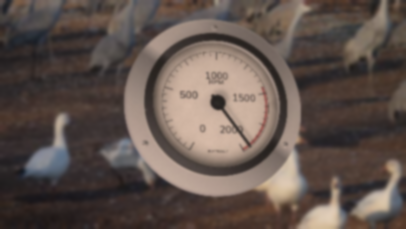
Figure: 1950 rpm
